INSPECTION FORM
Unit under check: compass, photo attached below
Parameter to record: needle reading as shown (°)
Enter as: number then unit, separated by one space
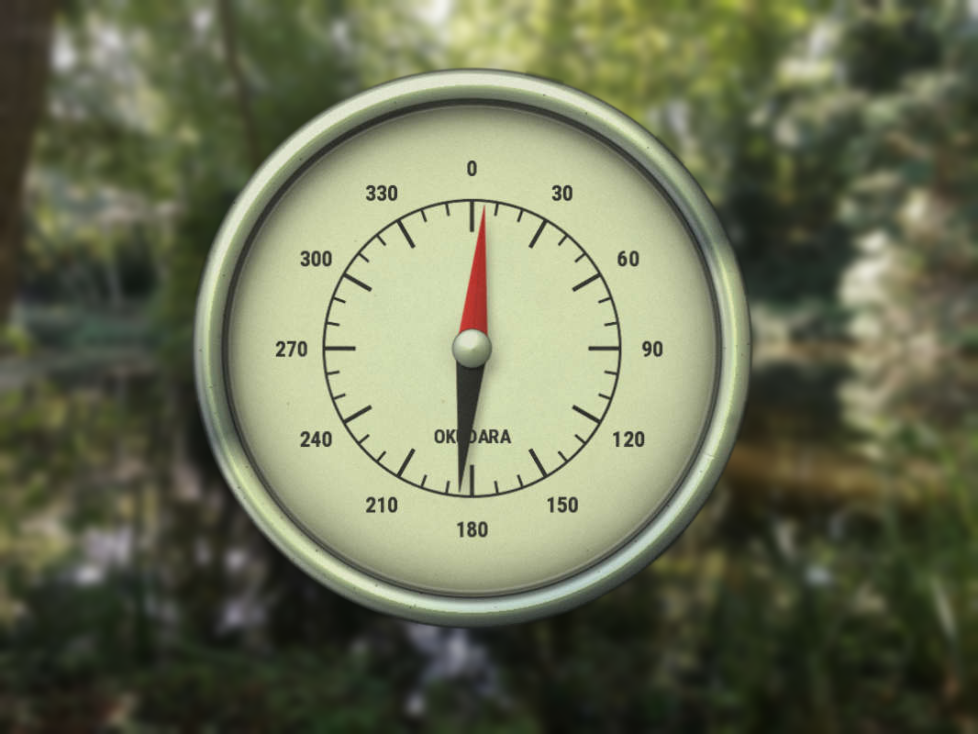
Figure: 5 °
